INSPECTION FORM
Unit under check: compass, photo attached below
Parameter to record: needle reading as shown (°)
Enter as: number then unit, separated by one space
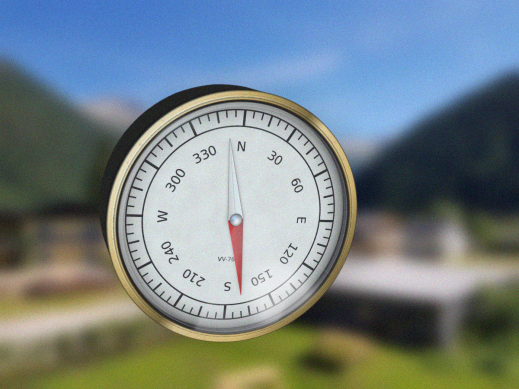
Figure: 170 °
